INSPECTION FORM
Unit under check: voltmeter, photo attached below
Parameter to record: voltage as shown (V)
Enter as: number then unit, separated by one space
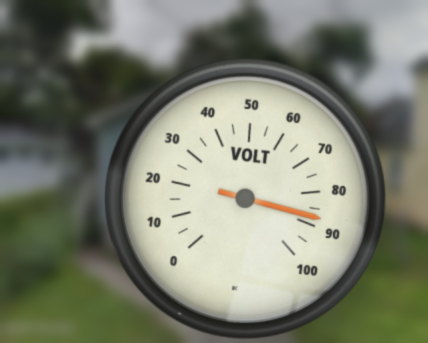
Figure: 87.5 V
